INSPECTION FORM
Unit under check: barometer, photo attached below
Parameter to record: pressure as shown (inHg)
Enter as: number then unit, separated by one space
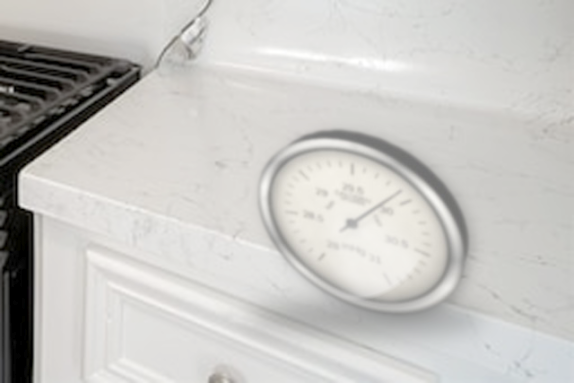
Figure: 29.9 inHg
